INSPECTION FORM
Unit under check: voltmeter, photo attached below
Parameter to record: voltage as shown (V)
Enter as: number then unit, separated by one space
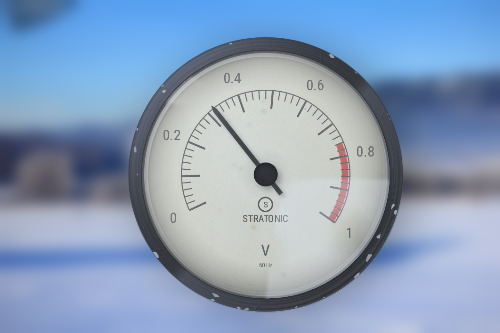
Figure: 0.32 V
